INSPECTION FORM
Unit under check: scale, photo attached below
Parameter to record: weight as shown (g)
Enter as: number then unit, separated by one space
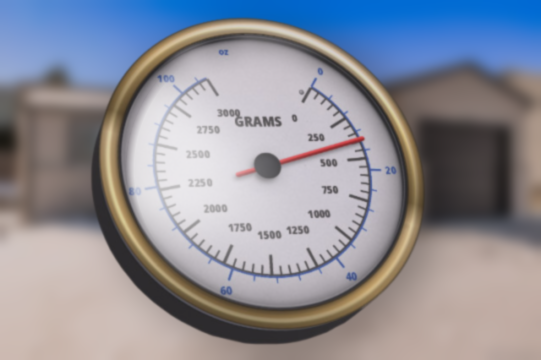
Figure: 400 g
